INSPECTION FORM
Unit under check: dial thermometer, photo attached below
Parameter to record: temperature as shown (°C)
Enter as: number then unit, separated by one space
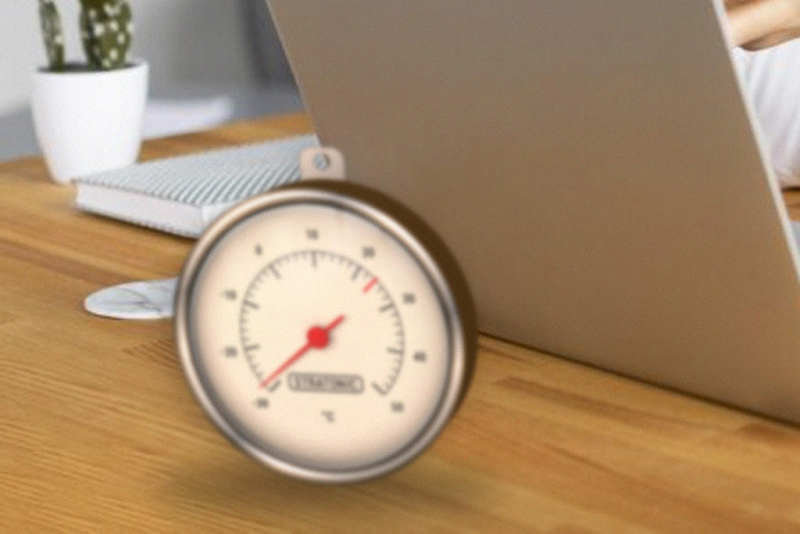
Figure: -28 °C
